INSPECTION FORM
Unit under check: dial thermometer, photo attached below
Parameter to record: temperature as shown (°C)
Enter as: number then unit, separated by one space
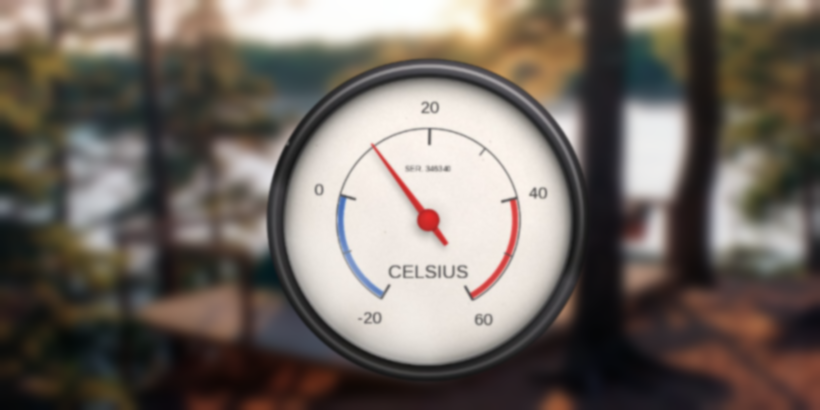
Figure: 10 °C
